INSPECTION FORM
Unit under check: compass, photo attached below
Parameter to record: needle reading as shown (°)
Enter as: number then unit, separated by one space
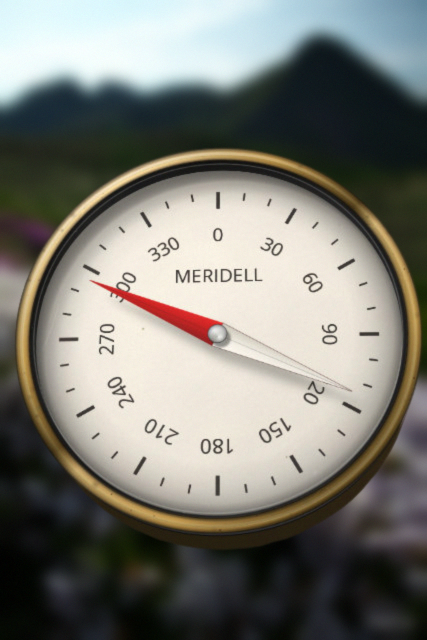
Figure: 295 °
